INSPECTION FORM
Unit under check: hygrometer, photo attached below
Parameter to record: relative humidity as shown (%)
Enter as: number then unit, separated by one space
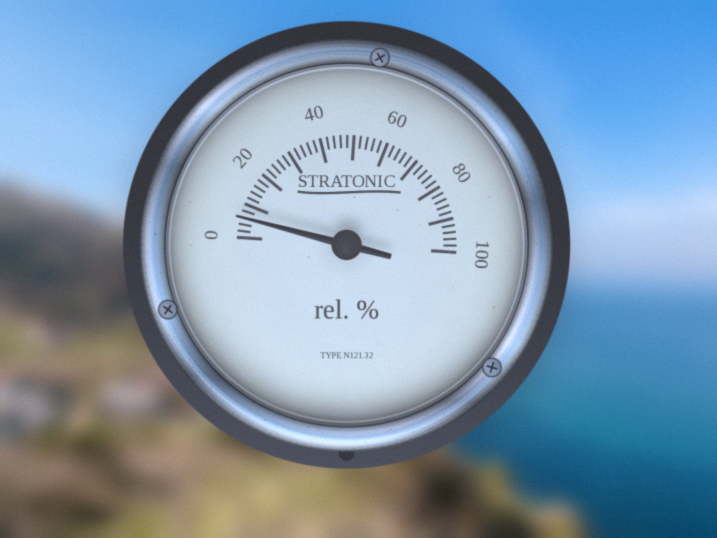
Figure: 6 %
